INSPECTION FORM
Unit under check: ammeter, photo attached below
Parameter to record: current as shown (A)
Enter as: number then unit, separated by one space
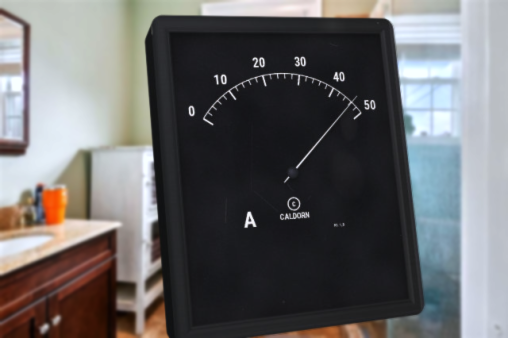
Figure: 46 A
